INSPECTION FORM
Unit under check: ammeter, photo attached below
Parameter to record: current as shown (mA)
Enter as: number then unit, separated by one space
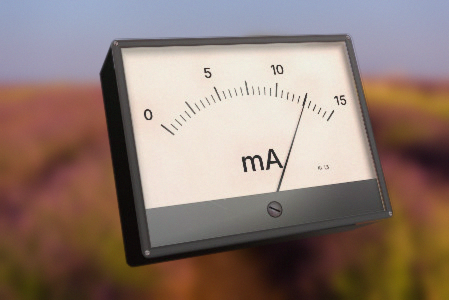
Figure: 12.5 mA
